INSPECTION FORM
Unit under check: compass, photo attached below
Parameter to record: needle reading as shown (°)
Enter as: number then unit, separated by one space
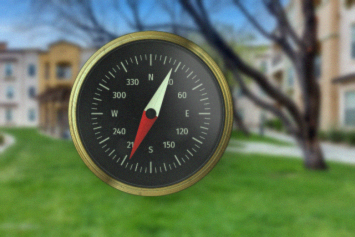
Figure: 205 °
